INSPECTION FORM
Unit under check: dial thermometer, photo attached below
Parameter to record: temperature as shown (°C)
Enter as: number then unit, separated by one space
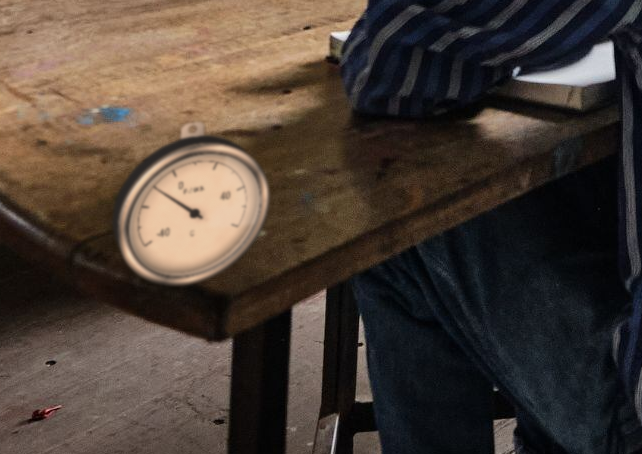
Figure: -10 °C
